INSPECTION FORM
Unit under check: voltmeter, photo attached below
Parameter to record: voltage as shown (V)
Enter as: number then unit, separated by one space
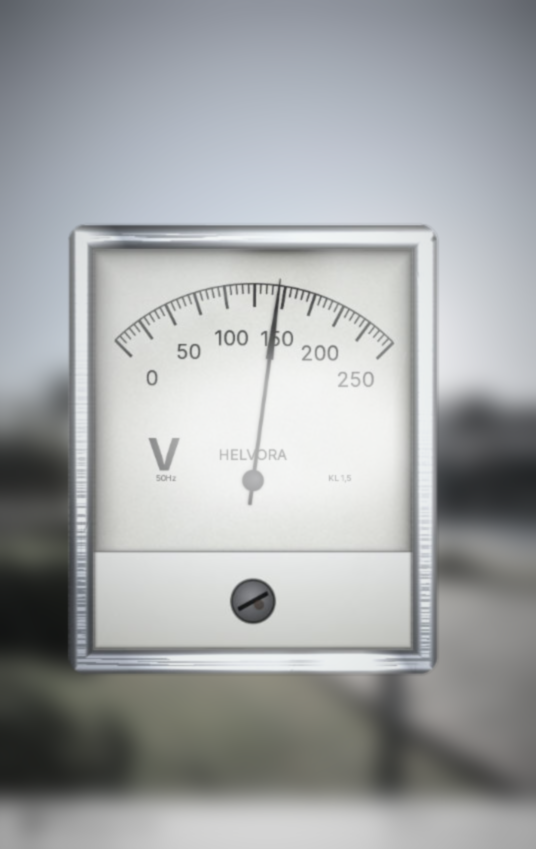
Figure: 145 V
